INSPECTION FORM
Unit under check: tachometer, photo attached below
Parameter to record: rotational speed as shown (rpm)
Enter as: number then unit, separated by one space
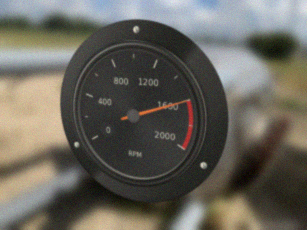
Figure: 1600 rpm
